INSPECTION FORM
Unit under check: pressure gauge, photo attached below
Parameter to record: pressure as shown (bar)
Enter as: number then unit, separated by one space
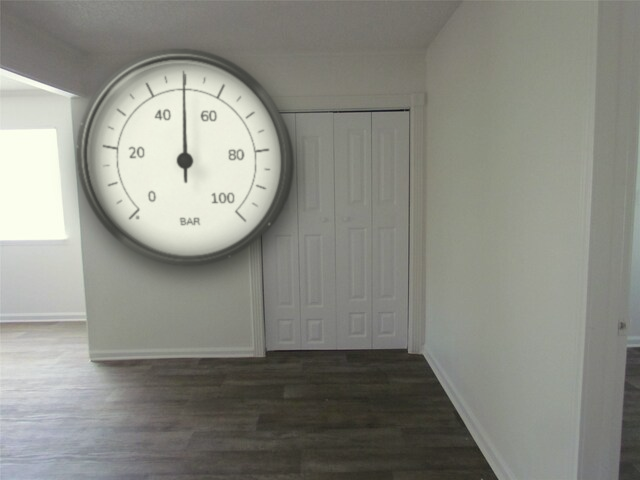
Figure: 50 bar
